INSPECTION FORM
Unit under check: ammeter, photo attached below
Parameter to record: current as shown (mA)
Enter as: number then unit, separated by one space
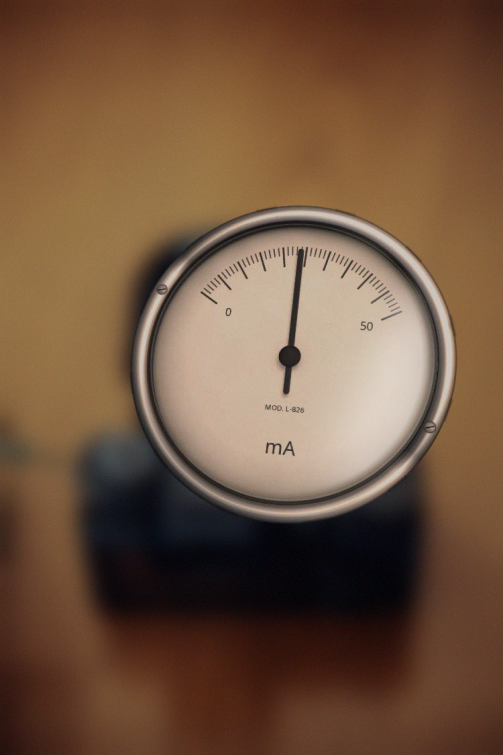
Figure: 24 mA
